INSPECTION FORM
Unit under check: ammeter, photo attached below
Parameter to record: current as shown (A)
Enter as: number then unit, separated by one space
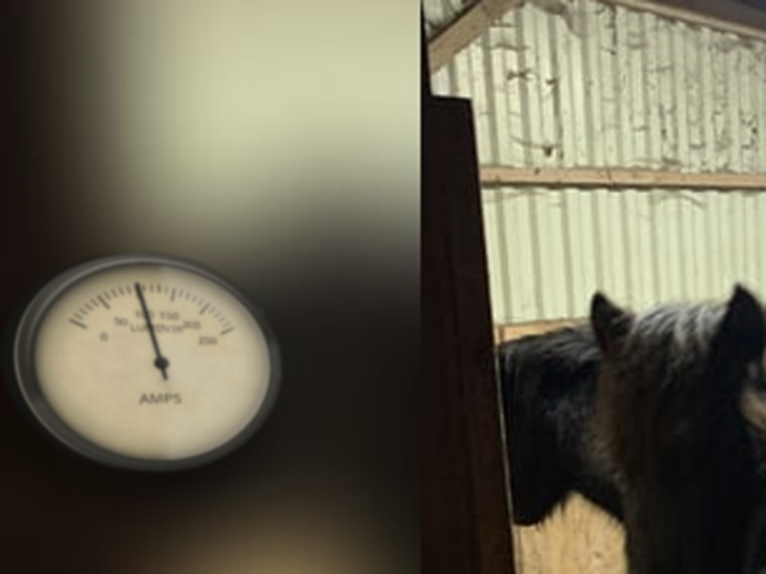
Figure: 100 A
